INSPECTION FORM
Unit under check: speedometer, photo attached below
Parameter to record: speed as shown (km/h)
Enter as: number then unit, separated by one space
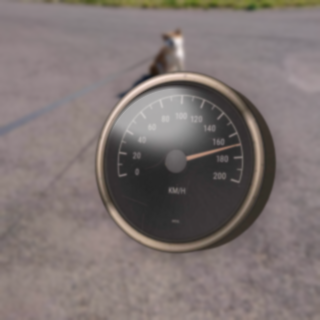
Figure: 170 km/h
